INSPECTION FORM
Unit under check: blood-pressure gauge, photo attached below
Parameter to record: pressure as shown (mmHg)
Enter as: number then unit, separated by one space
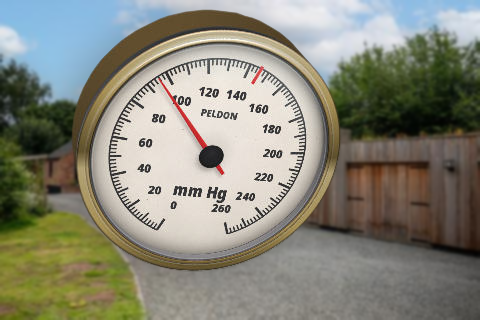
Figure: 96 mmHg
